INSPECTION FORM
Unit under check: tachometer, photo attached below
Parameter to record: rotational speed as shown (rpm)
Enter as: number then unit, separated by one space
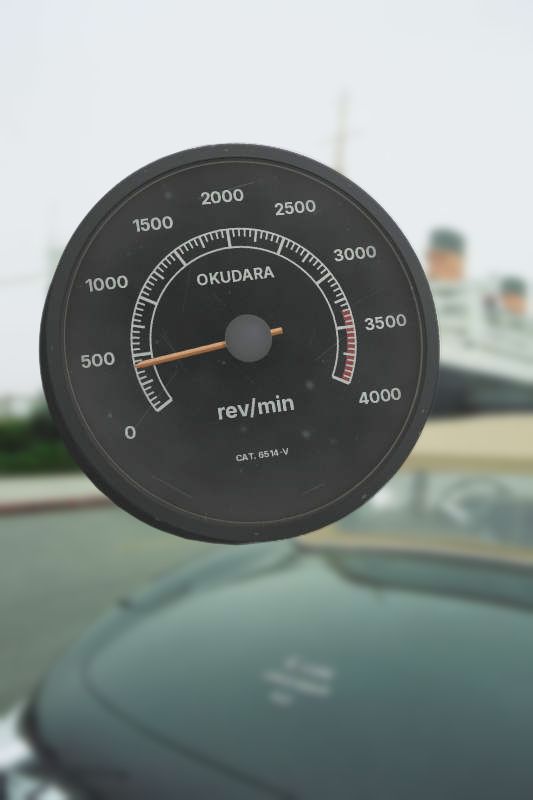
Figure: 400 rpm
